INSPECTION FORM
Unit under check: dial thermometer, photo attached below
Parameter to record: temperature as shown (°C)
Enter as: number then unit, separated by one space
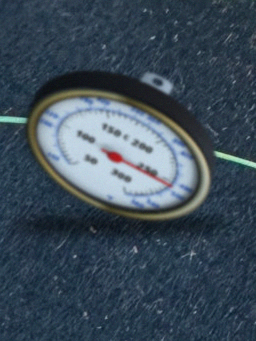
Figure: 250 °C
